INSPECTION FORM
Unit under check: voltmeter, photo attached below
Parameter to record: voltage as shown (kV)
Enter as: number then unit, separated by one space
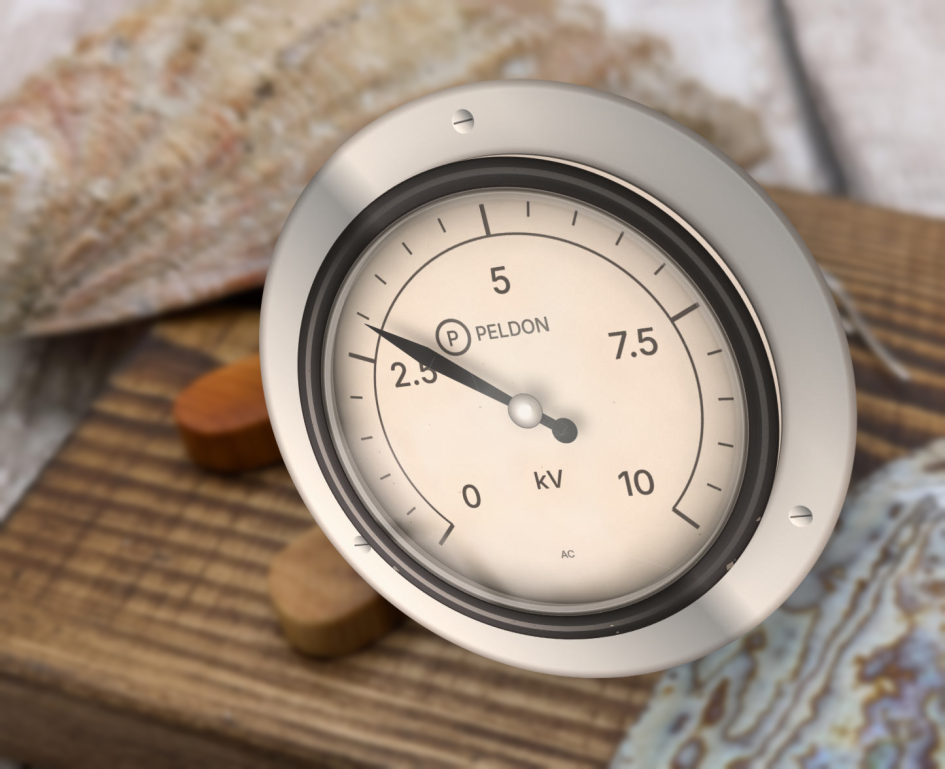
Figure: 3 kV
